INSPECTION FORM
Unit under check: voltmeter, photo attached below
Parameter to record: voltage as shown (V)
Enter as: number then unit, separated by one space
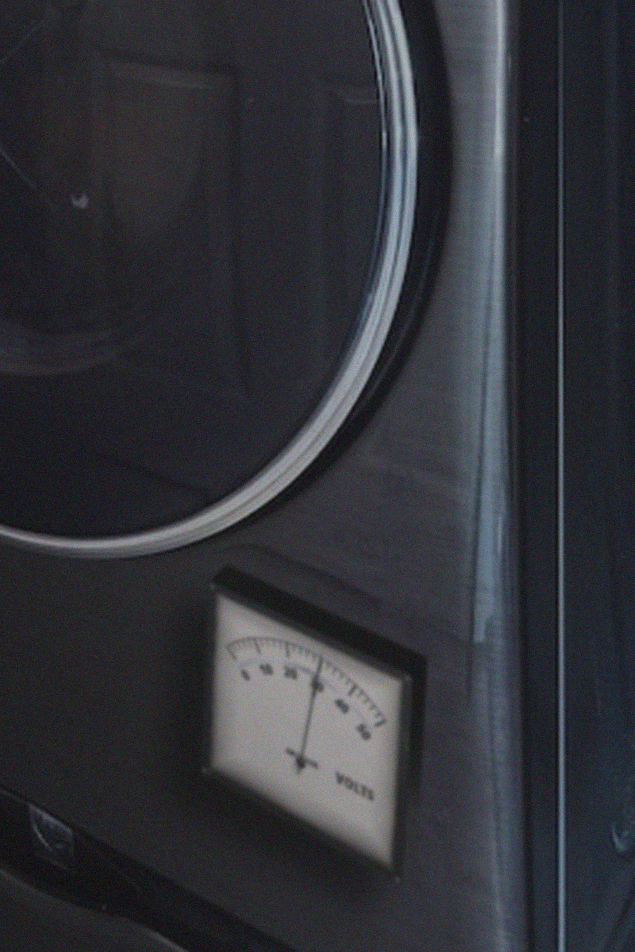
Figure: 30 V
